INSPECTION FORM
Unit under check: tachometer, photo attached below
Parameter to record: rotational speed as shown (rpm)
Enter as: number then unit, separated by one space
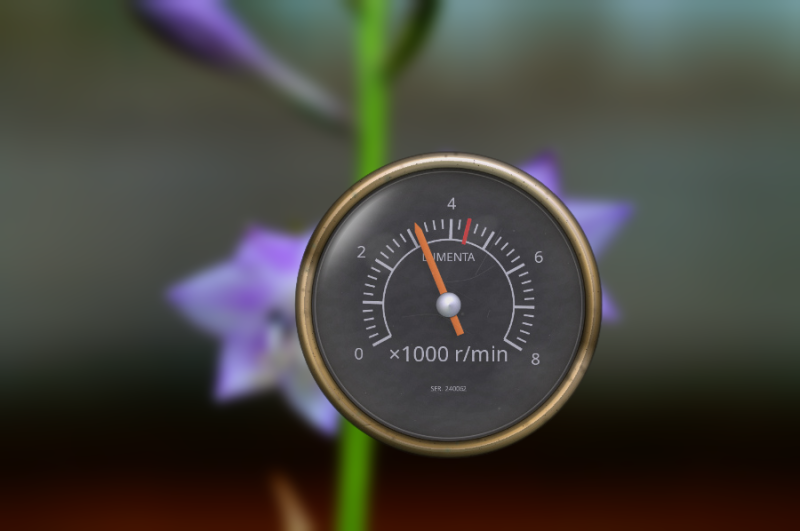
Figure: 3200 rpm
